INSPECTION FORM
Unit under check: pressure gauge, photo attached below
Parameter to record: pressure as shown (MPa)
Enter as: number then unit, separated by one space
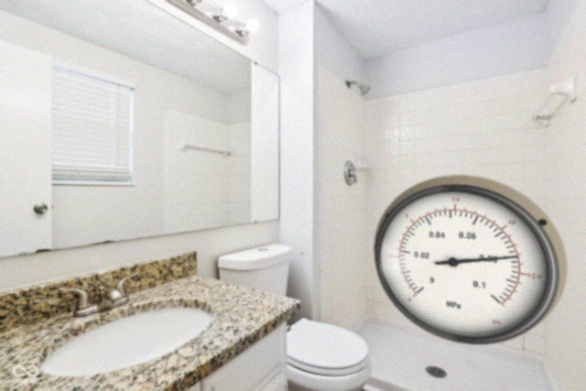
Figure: 0.08 MPa
